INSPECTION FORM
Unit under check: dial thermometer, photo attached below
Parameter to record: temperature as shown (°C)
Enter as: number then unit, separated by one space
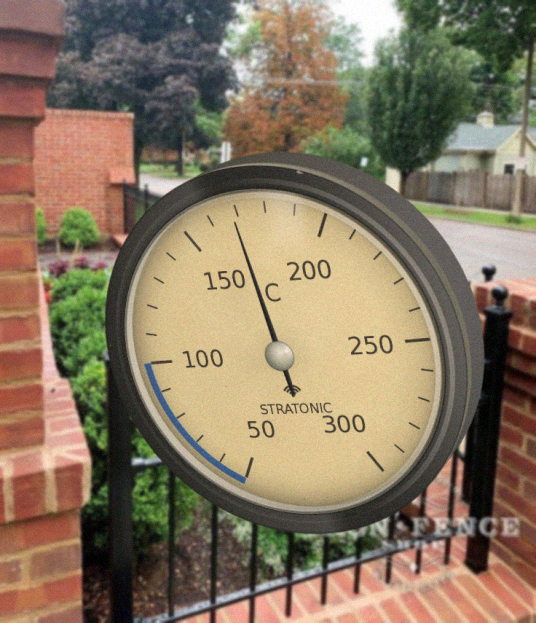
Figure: 170 °C
